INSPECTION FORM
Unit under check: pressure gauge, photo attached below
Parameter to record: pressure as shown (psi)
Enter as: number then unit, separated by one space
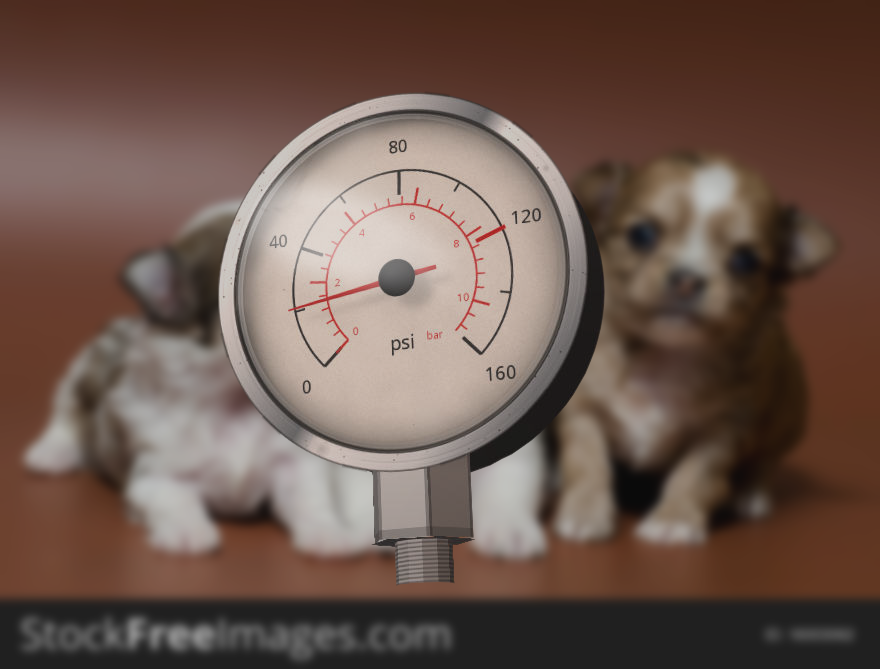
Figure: 20 psi
